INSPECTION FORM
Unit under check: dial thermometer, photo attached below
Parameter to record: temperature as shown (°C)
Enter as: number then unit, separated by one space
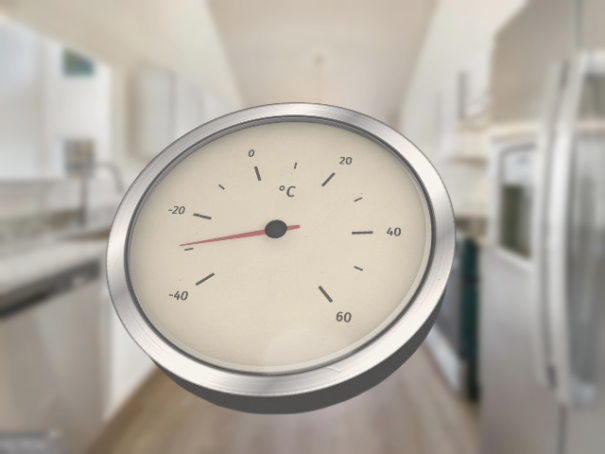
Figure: -30 °C
